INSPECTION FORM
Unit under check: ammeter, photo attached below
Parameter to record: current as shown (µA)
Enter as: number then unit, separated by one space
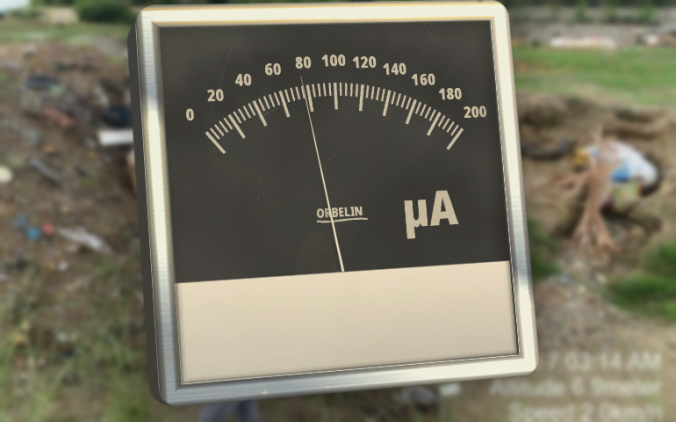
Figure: 76 µA
